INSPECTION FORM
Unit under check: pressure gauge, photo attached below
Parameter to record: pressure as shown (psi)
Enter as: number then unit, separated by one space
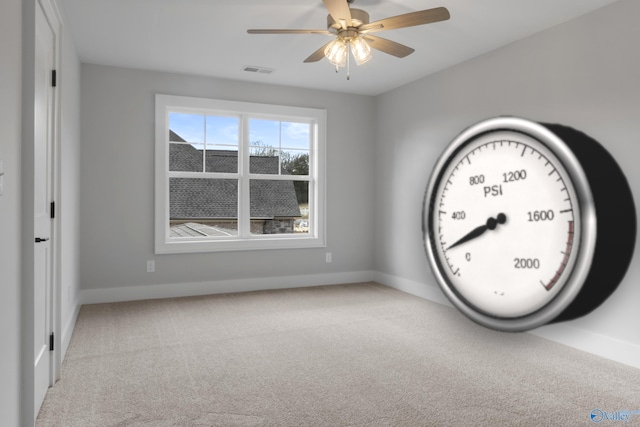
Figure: 150 psi
